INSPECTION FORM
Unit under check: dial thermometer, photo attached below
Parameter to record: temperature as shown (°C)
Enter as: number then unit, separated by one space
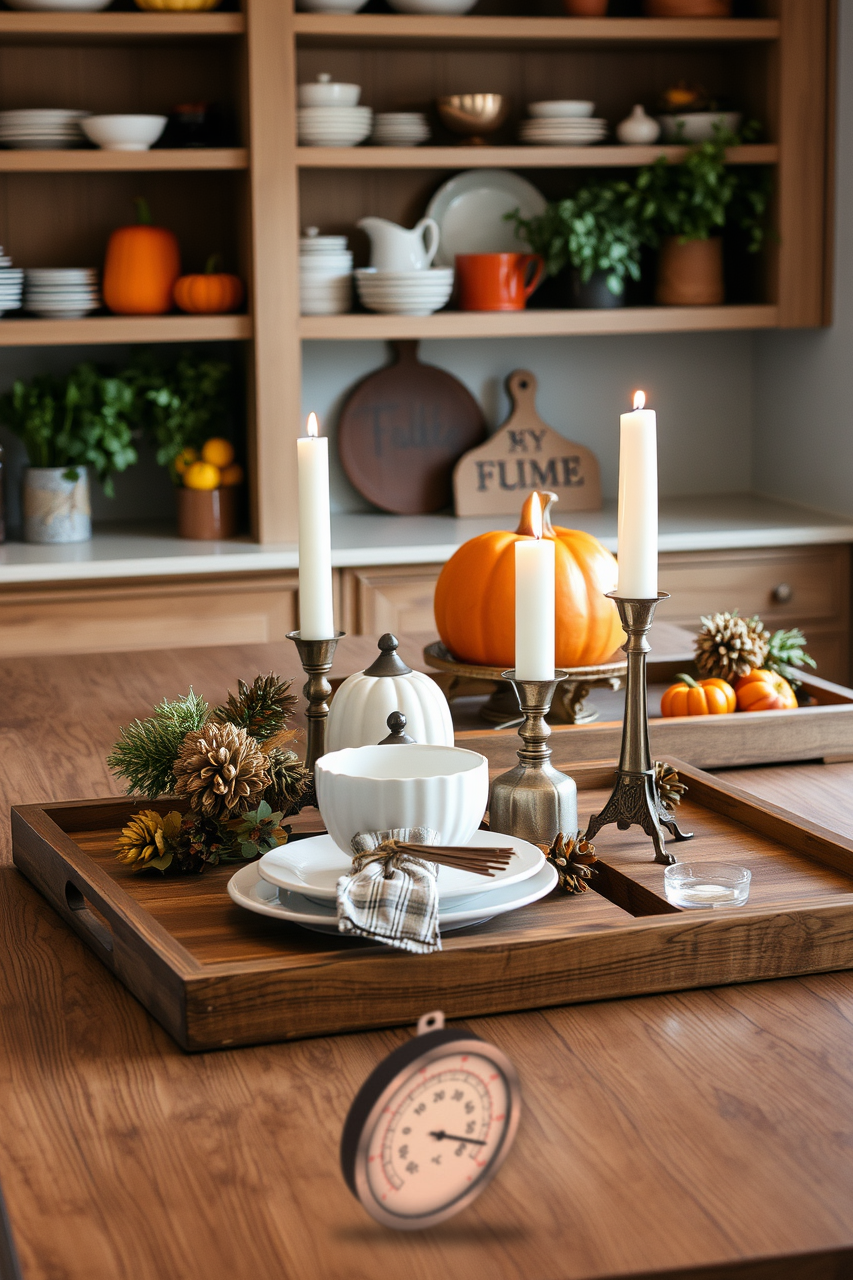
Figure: 55 °C
